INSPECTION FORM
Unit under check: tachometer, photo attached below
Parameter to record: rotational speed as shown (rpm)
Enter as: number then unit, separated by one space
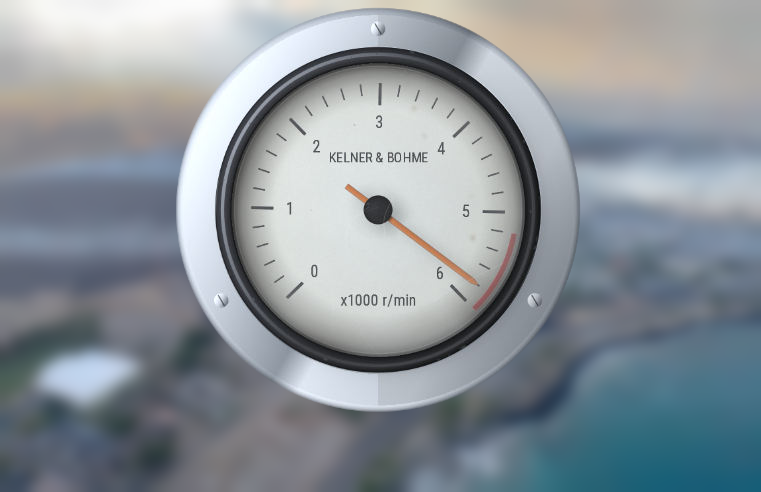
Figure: 5800 rpm
